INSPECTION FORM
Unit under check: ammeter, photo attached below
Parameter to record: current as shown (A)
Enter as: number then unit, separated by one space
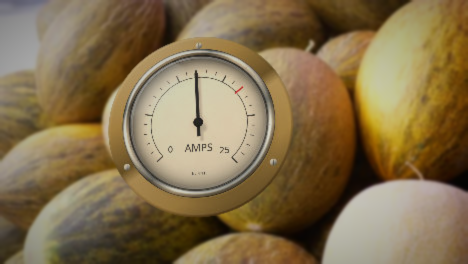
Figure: 12 A
